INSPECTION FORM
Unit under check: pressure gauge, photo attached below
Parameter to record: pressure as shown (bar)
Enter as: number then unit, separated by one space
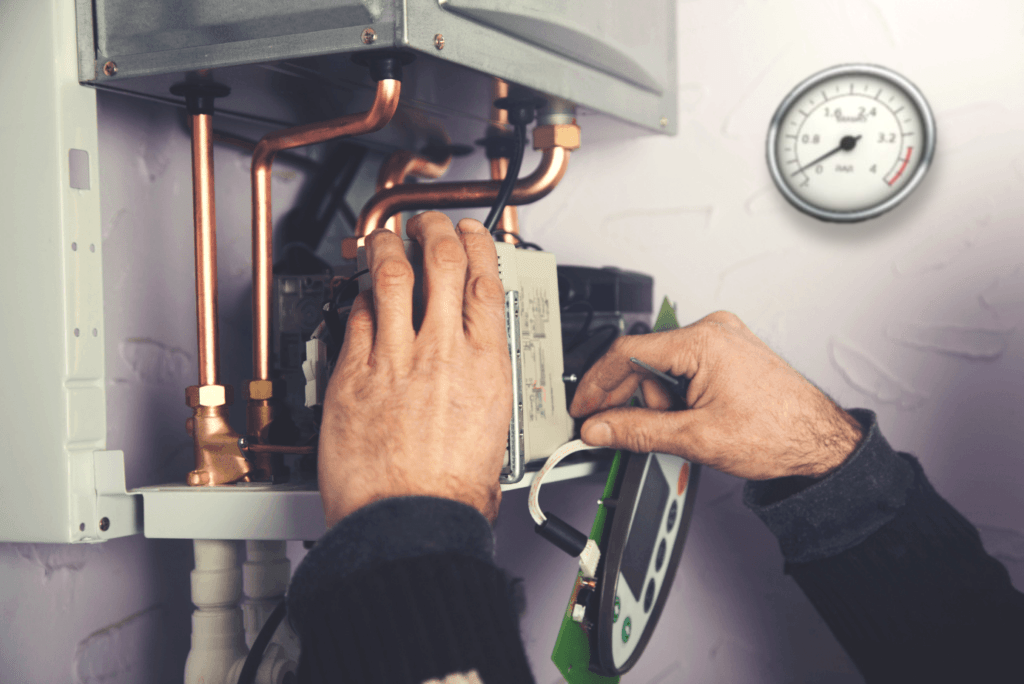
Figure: 0.2 bar
